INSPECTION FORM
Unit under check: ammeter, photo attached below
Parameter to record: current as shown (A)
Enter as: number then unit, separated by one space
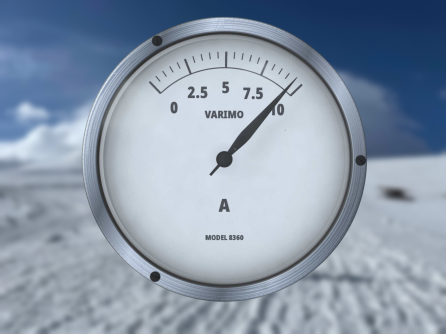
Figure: 9.5 A
